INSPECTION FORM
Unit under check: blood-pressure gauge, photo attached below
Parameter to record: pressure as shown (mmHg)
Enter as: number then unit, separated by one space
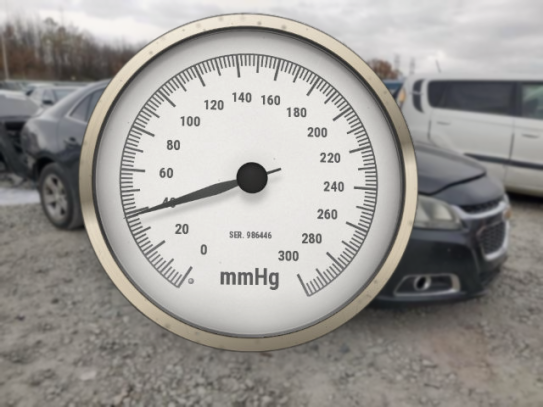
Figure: 38 mmHg
